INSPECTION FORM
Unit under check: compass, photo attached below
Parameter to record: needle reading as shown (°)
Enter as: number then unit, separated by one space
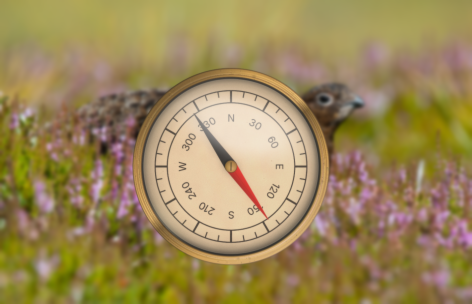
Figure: 145 °
